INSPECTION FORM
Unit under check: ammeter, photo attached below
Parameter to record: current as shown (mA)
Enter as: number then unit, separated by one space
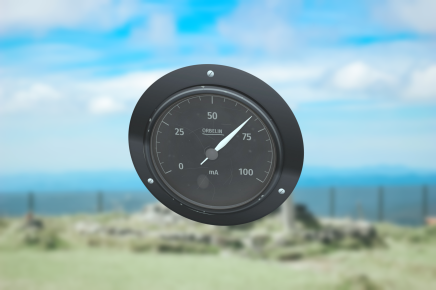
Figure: 67.5 mA
